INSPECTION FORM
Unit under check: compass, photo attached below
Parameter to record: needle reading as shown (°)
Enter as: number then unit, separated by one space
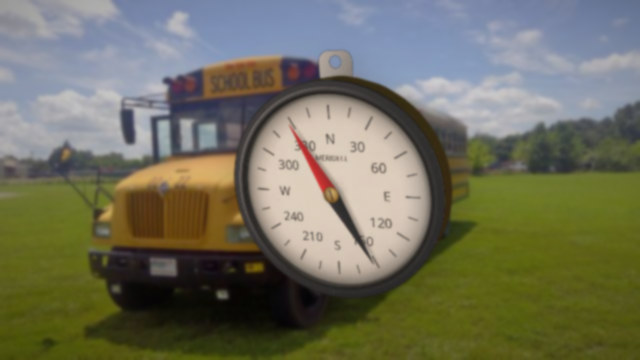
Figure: 330 °
